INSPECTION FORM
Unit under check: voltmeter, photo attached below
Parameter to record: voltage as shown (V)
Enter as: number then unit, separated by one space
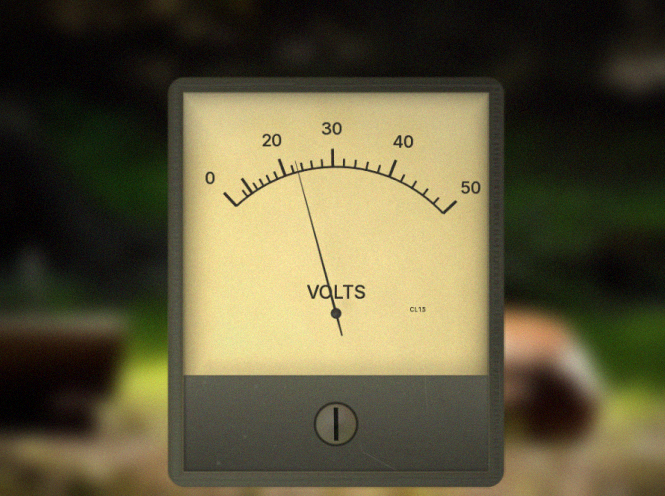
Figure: 23 V
